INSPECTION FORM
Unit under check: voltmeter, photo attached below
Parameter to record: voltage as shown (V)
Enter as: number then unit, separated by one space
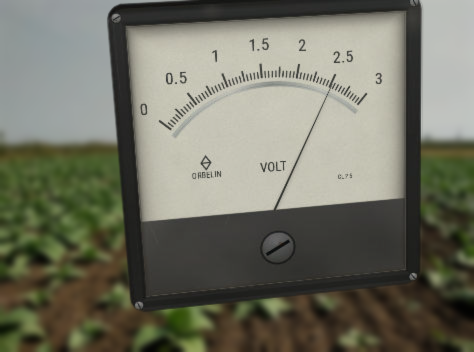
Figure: 2.5 V
